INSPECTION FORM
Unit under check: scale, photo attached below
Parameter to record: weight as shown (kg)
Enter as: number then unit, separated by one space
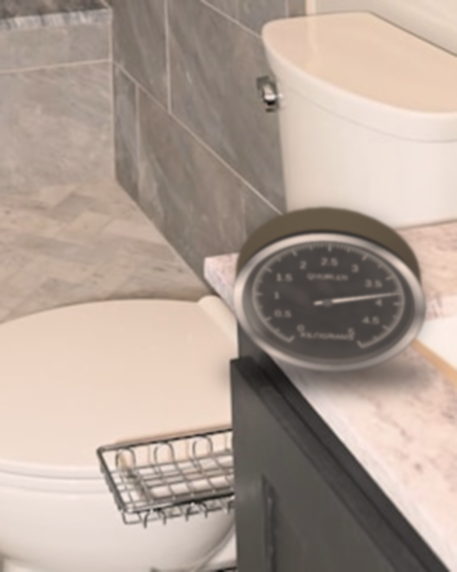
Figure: 3.75 kg
